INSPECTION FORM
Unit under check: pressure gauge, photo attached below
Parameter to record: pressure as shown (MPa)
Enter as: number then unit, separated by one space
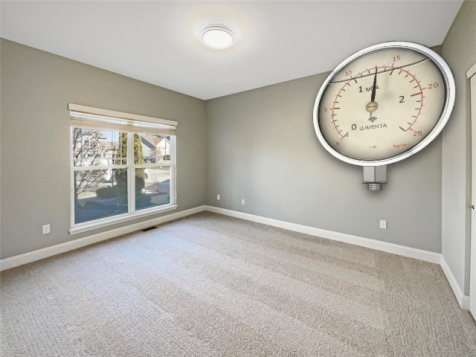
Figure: 1.3 MPa
